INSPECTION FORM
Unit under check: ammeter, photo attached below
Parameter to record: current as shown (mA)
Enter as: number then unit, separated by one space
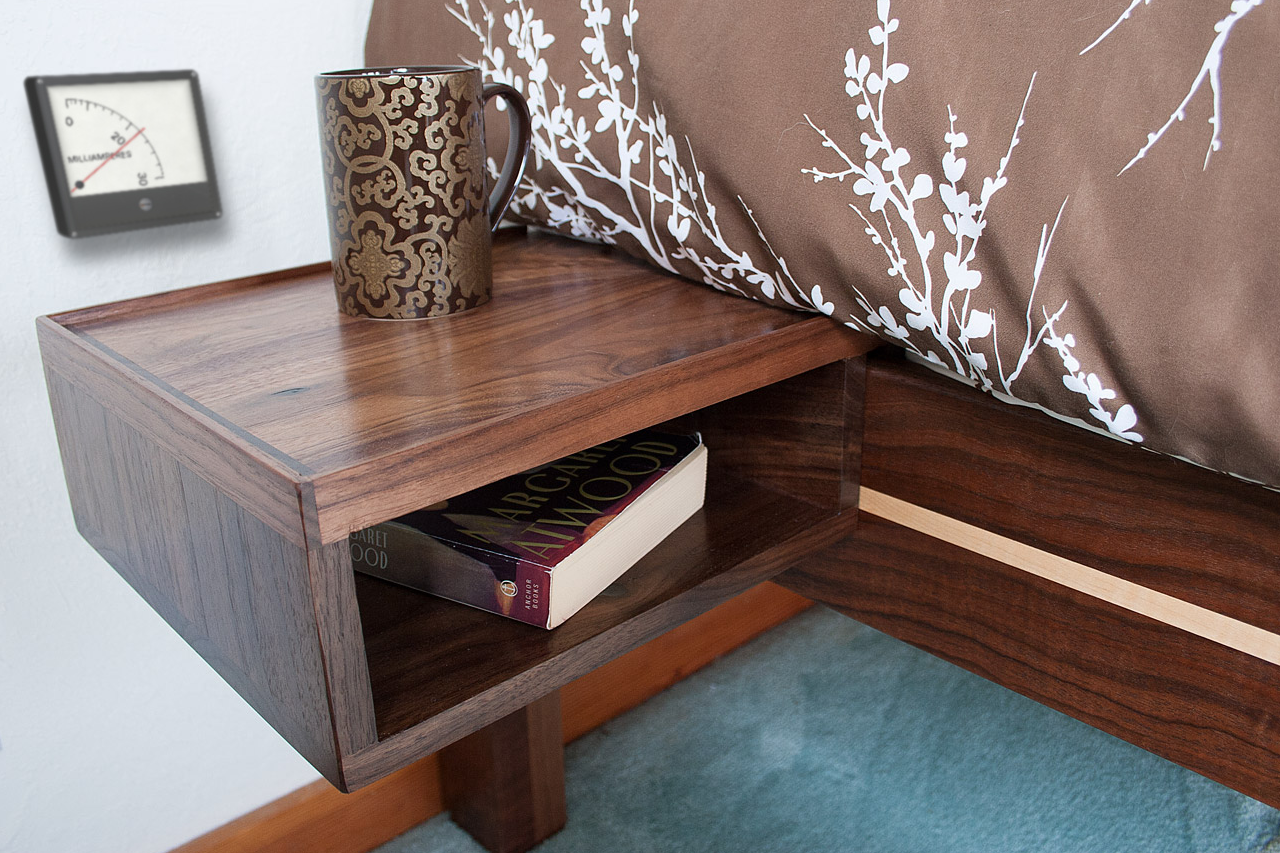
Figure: 22 mA
